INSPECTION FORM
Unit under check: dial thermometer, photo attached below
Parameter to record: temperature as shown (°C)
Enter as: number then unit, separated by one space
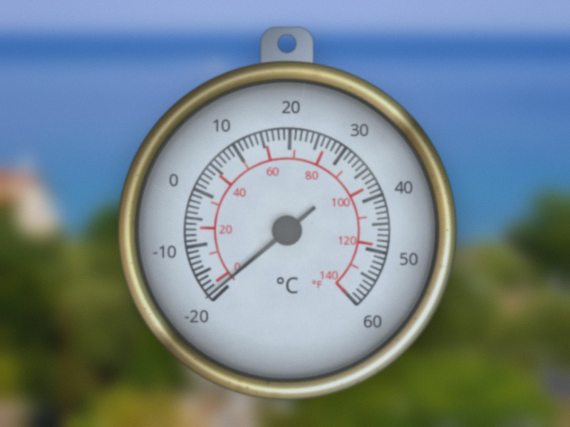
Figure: -19 °C
